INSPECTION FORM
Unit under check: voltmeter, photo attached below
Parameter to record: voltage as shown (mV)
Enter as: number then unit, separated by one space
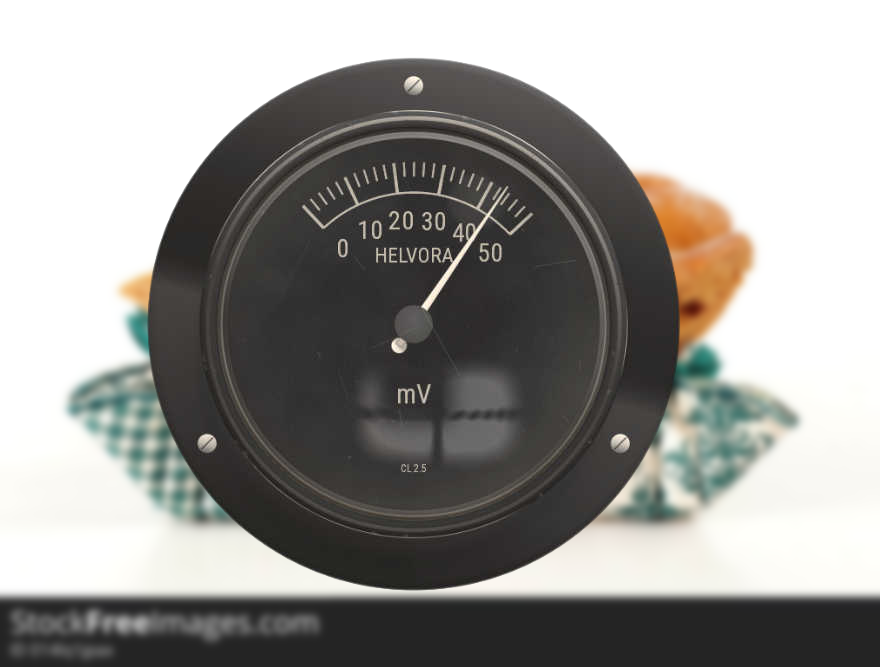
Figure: 43 mV
